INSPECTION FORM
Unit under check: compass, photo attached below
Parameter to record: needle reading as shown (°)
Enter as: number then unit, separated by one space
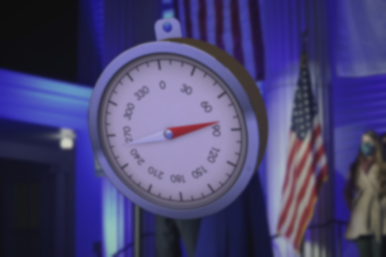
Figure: 80 °
